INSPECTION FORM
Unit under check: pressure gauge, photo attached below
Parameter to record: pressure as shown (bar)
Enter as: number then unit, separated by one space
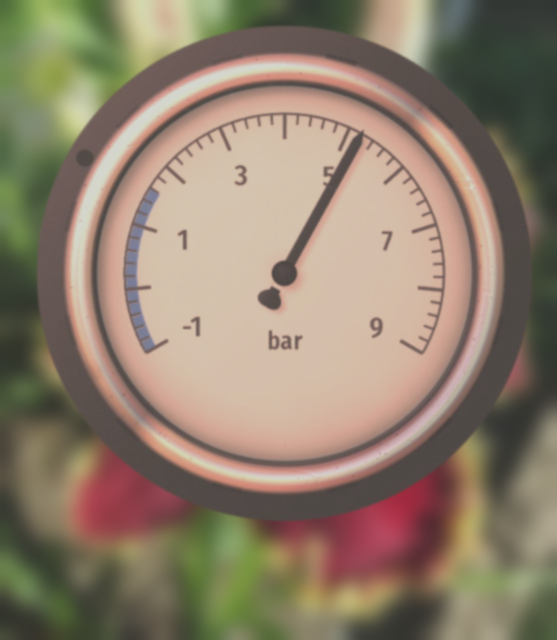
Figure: 5.2 bar
